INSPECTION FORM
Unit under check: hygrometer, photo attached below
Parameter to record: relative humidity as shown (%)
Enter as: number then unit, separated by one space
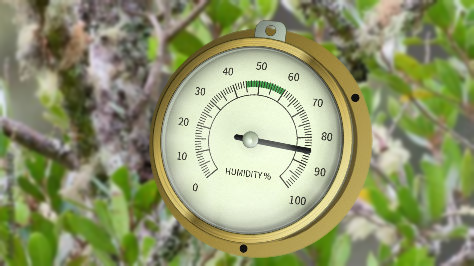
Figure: 85 %
